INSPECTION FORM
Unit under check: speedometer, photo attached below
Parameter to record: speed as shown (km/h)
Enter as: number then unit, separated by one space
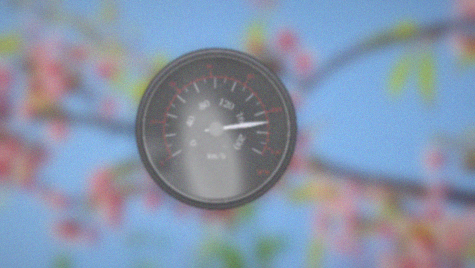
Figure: 170 km/h
